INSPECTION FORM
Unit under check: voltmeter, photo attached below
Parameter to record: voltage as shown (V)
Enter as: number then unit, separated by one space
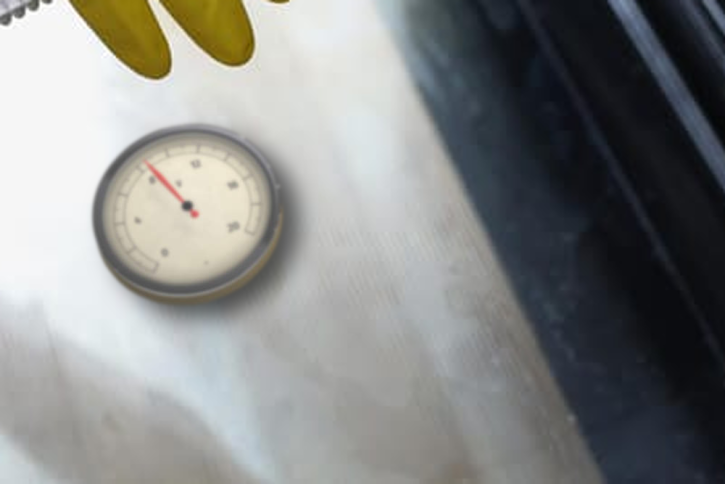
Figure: 8.5 V
